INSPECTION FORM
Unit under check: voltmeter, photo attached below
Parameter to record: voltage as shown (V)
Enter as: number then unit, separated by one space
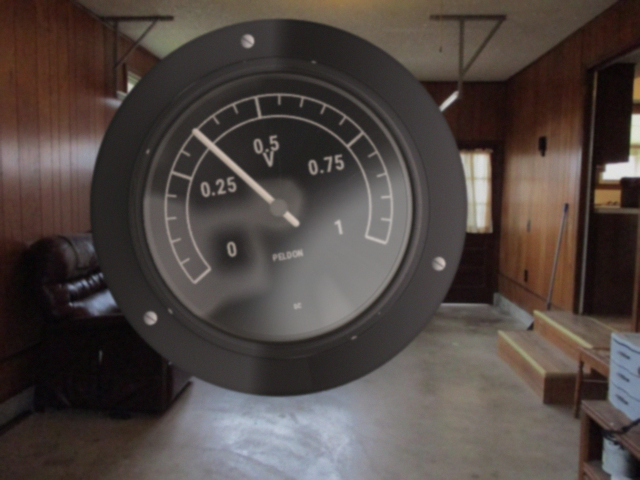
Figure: 0.35 V
